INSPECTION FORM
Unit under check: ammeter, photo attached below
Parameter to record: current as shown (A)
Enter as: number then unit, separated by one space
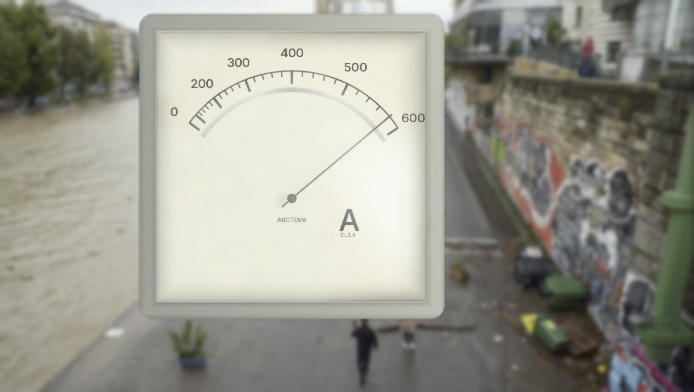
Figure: 580 A
